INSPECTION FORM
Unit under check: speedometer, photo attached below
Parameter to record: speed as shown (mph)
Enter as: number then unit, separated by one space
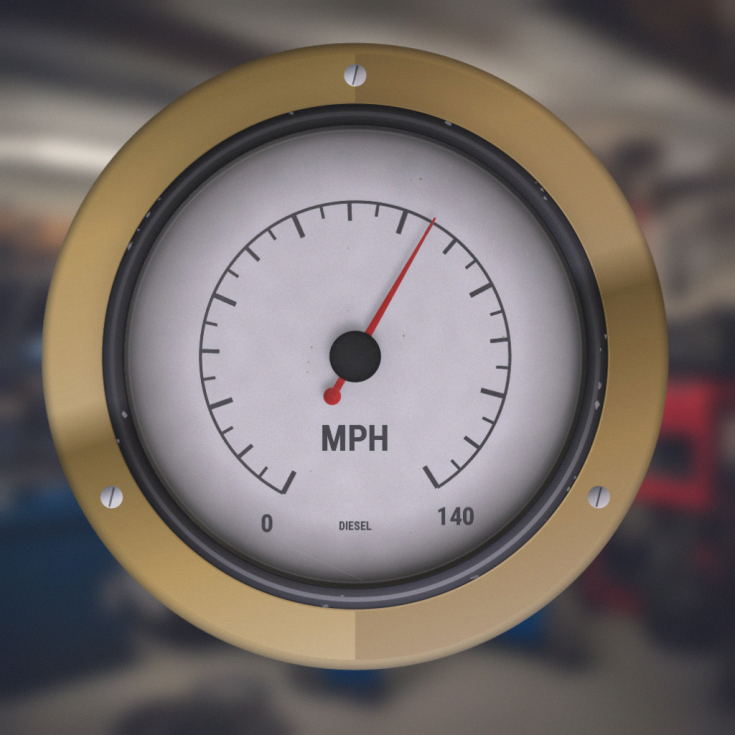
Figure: 85 mph
